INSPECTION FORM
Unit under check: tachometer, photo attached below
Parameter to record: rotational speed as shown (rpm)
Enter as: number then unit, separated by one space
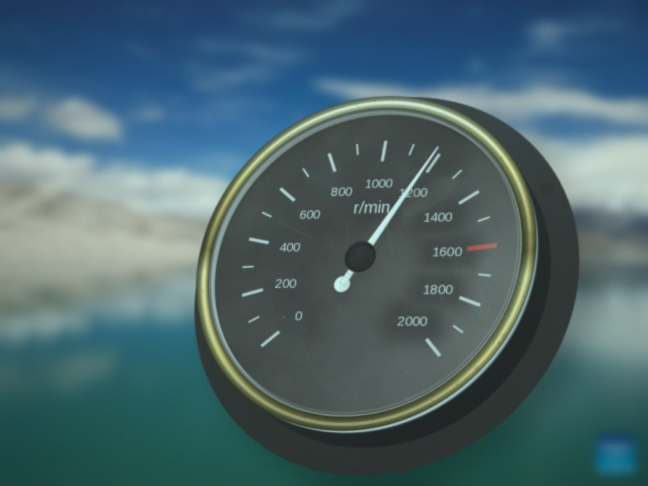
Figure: 1200 rpm
